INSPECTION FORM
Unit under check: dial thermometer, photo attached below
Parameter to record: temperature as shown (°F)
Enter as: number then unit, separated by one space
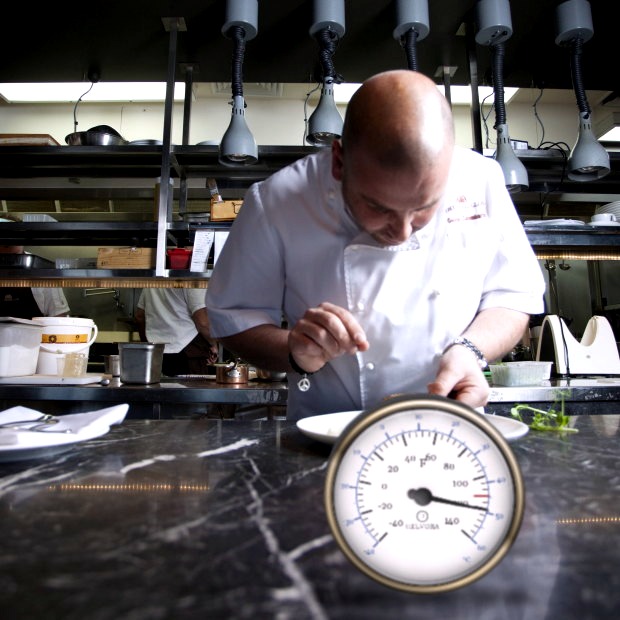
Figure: 120 °F
